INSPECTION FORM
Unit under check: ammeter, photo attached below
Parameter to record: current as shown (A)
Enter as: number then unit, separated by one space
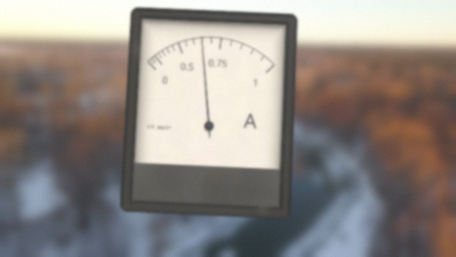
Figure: 0.65 A
